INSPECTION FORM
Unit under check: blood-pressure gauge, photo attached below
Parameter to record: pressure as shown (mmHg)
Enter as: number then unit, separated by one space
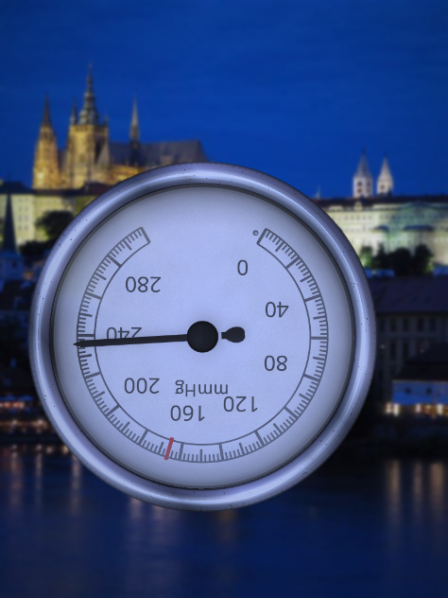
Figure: 236 mmHg
